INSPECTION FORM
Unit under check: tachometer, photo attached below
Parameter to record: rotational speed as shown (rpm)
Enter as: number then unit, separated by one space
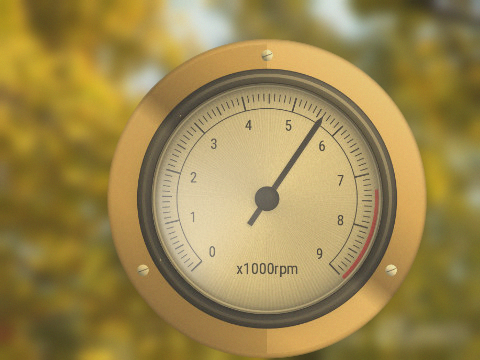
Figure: 5600 rpm
